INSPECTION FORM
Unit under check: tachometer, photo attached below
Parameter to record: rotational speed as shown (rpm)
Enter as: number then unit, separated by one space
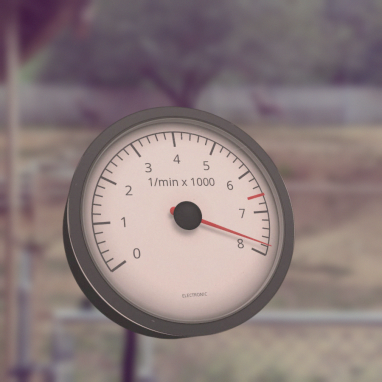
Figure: 7800 rpm
